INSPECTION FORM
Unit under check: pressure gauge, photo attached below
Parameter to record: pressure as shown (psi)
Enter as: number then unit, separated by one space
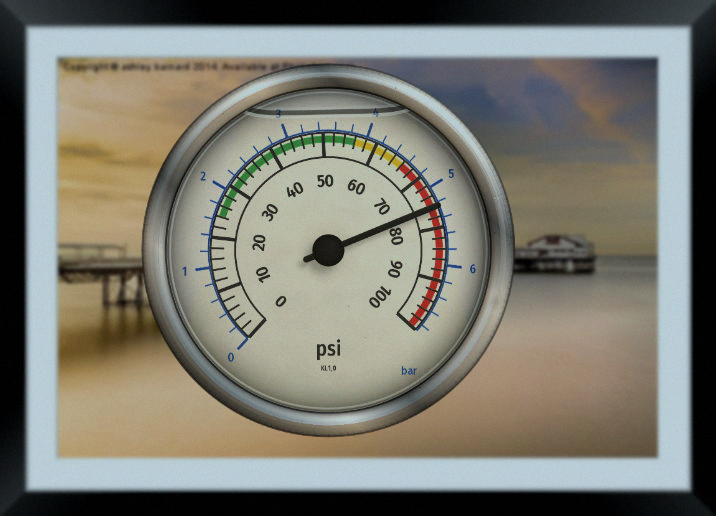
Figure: 76 psi
